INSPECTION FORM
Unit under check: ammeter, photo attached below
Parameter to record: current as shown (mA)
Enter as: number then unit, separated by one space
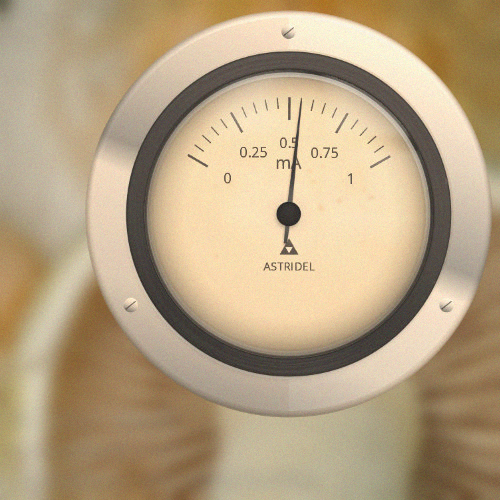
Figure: 0.55 mA
